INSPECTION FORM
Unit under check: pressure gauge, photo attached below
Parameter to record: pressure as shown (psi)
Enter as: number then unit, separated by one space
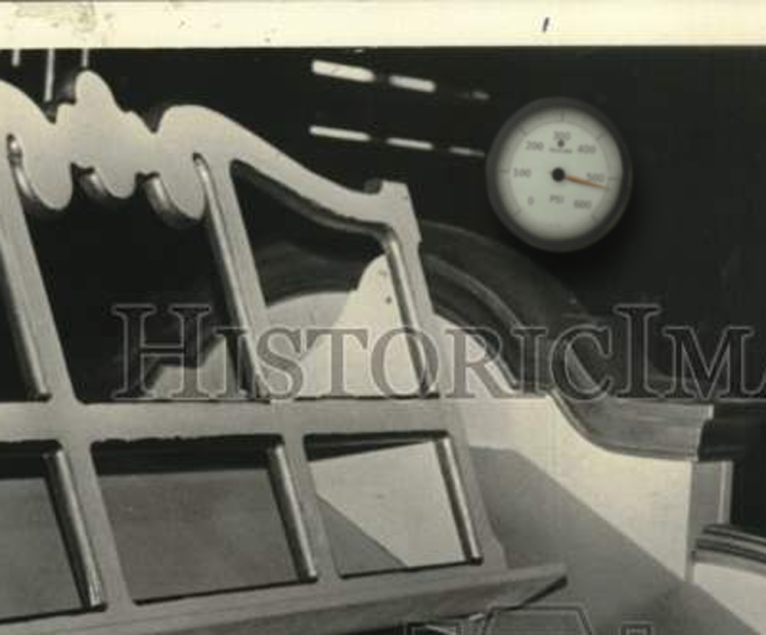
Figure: 525 psi
